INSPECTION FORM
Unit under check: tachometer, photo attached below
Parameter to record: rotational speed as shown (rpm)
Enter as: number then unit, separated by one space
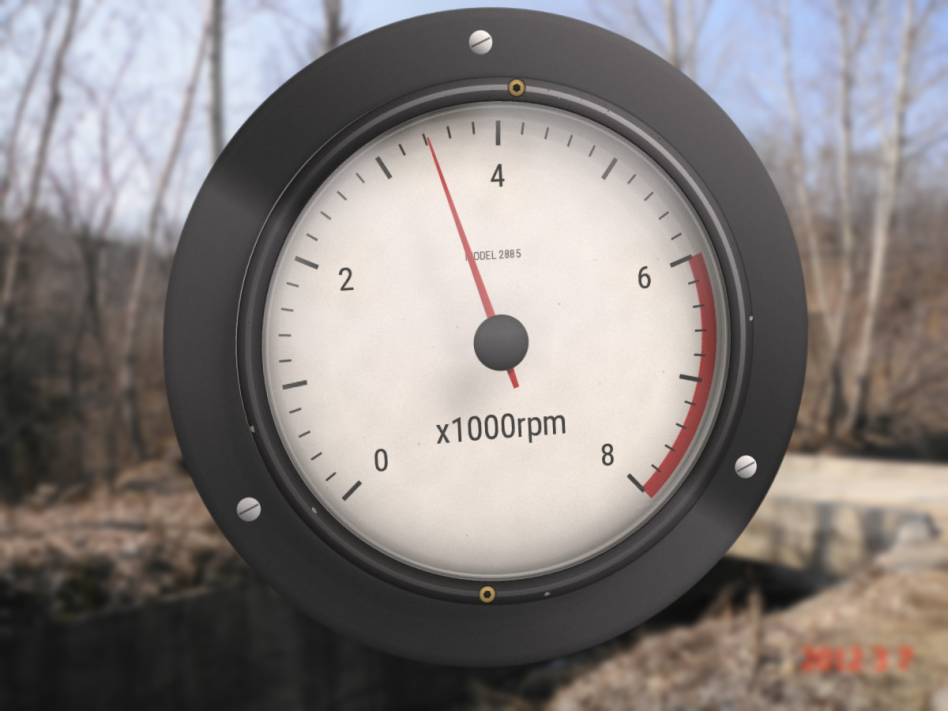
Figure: 3400 rpm
